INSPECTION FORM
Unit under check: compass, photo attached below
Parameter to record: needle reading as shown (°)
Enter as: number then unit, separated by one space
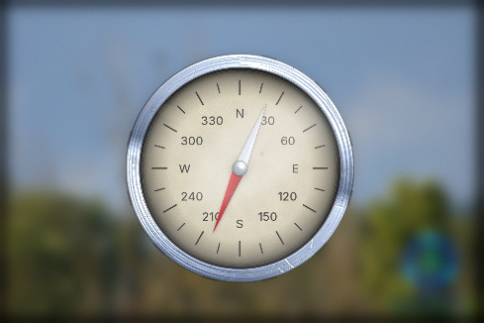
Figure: 202.5 °
